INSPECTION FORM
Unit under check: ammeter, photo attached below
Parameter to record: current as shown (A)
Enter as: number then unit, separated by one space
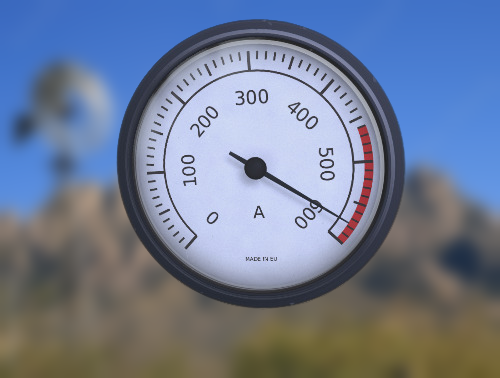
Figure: 575 A
